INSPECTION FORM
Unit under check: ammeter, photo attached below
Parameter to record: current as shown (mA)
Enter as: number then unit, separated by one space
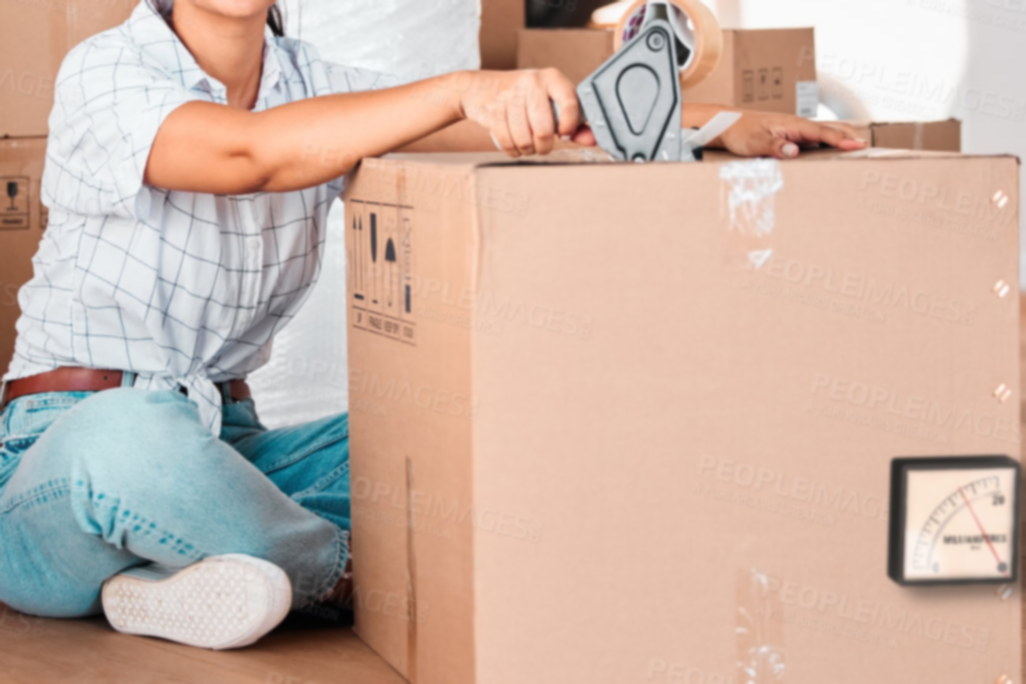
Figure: 14 mA
